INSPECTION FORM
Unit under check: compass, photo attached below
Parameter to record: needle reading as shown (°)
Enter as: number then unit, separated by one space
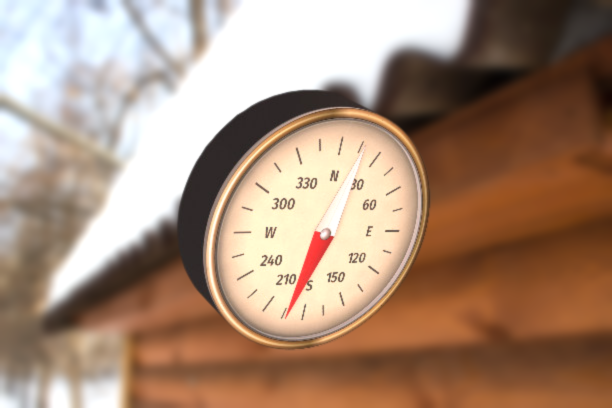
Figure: 195 °
